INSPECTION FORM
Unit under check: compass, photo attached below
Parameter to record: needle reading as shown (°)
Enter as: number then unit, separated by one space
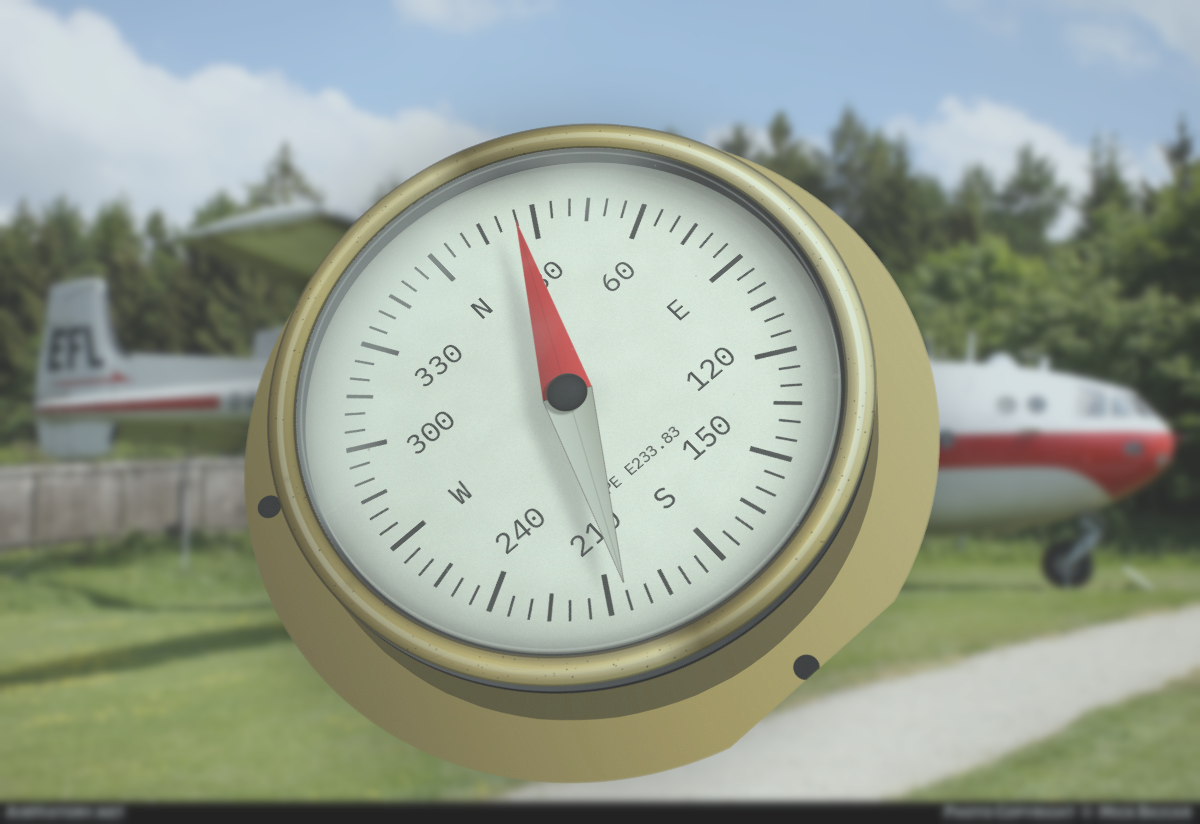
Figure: 25 °
